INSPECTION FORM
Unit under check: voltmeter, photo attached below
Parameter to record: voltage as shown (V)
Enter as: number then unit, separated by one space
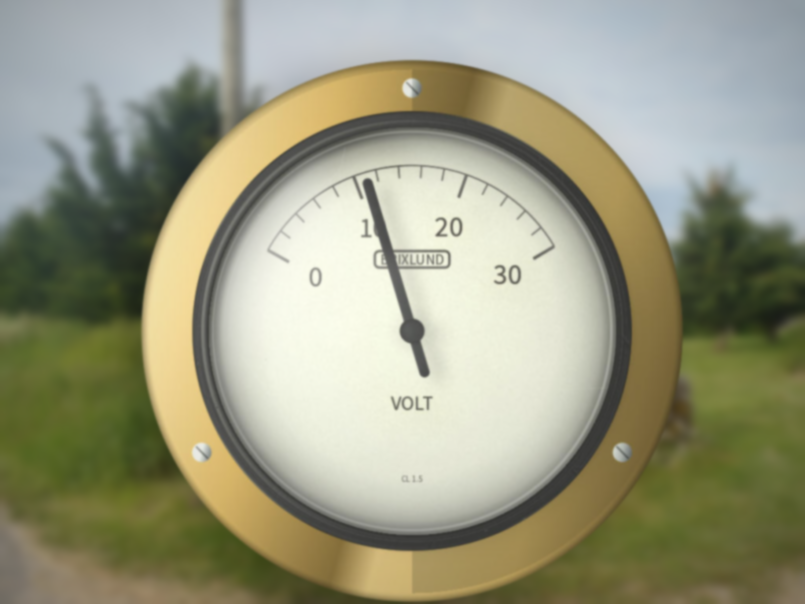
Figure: 11 V
